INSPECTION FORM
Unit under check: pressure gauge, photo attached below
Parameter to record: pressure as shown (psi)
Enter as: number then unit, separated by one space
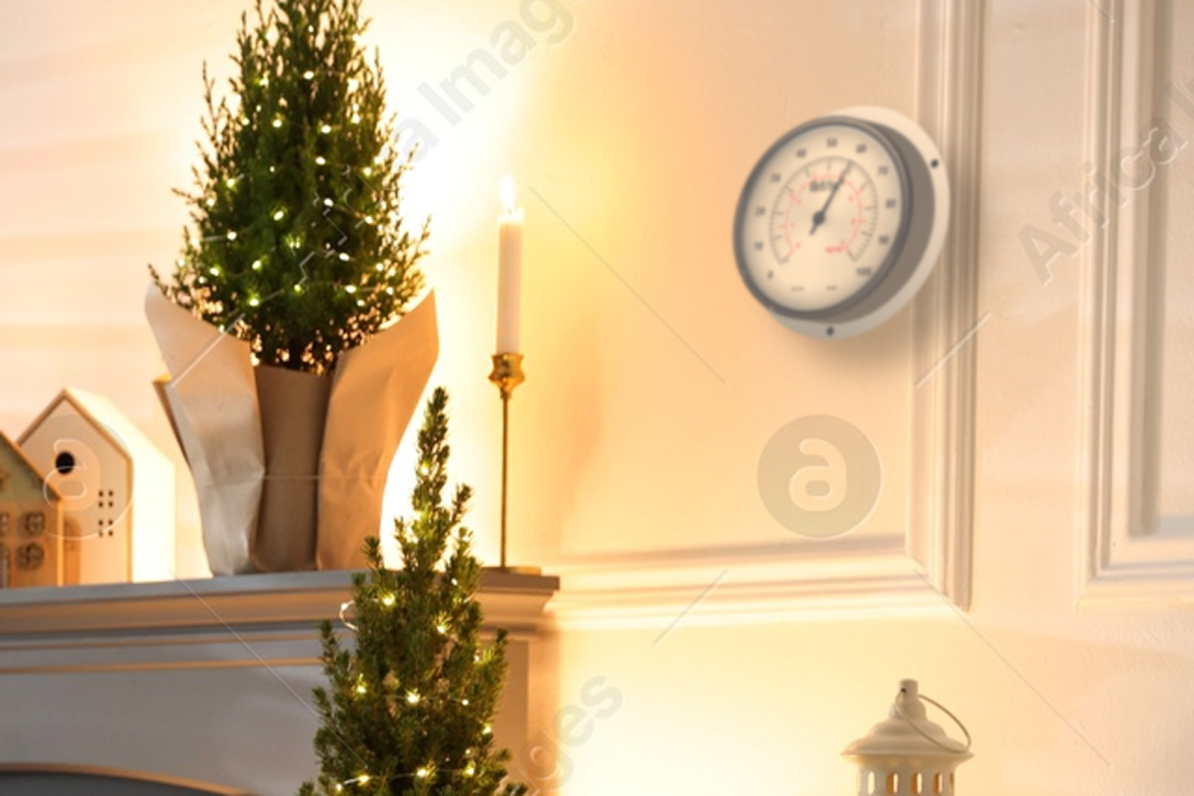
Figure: 60 psi
